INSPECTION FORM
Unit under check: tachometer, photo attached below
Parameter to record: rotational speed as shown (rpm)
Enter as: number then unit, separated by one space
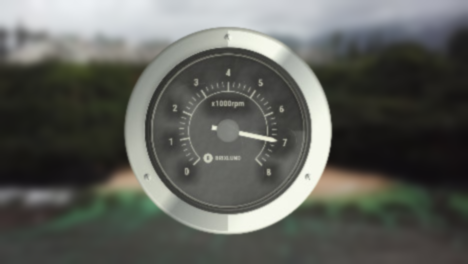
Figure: 7000 rpm
